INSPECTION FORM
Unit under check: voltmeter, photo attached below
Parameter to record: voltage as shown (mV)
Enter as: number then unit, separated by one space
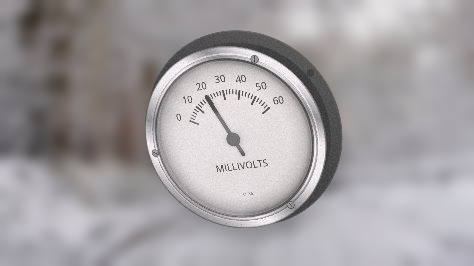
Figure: 20 mV
